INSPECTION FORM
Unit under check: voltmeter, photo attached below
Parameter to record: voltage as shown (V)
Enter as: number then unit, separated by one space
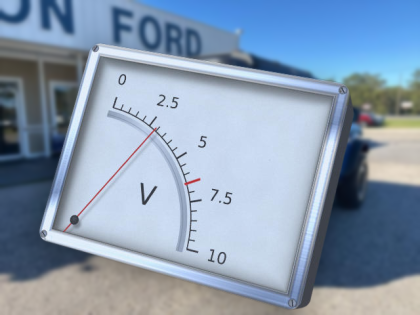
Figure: 3 V
